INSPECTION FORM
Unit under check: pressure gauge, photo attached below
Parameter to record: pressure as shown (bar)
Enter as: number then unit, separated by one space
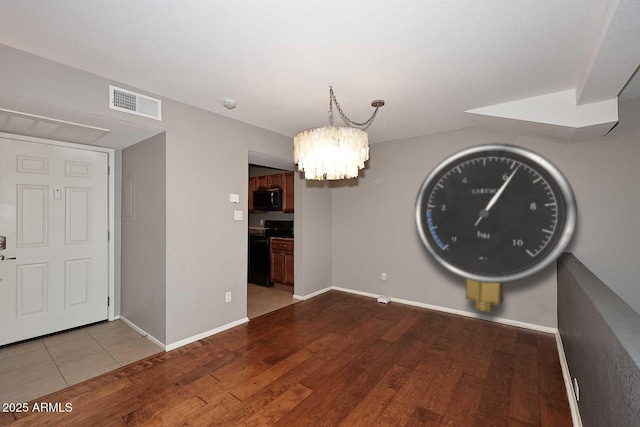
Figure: 6.2 bar
